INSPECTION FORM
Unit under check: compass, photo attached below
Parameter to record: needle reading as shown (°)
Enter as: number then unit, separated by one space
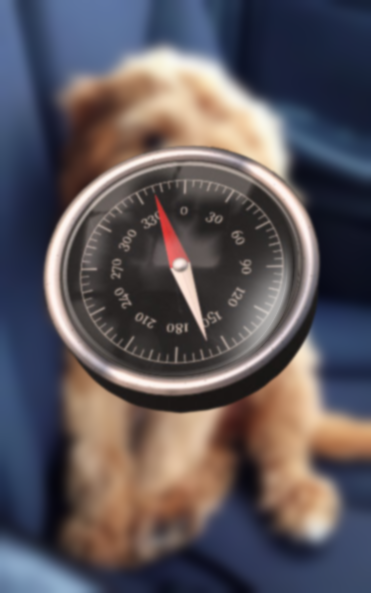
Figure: 340 °
